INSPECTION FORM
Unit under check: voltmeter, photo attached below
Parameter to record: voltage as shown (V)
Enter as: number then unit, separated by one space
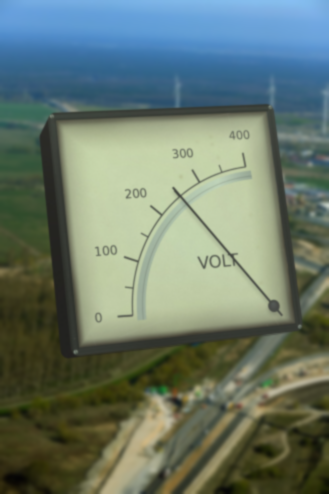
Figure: 250 V
